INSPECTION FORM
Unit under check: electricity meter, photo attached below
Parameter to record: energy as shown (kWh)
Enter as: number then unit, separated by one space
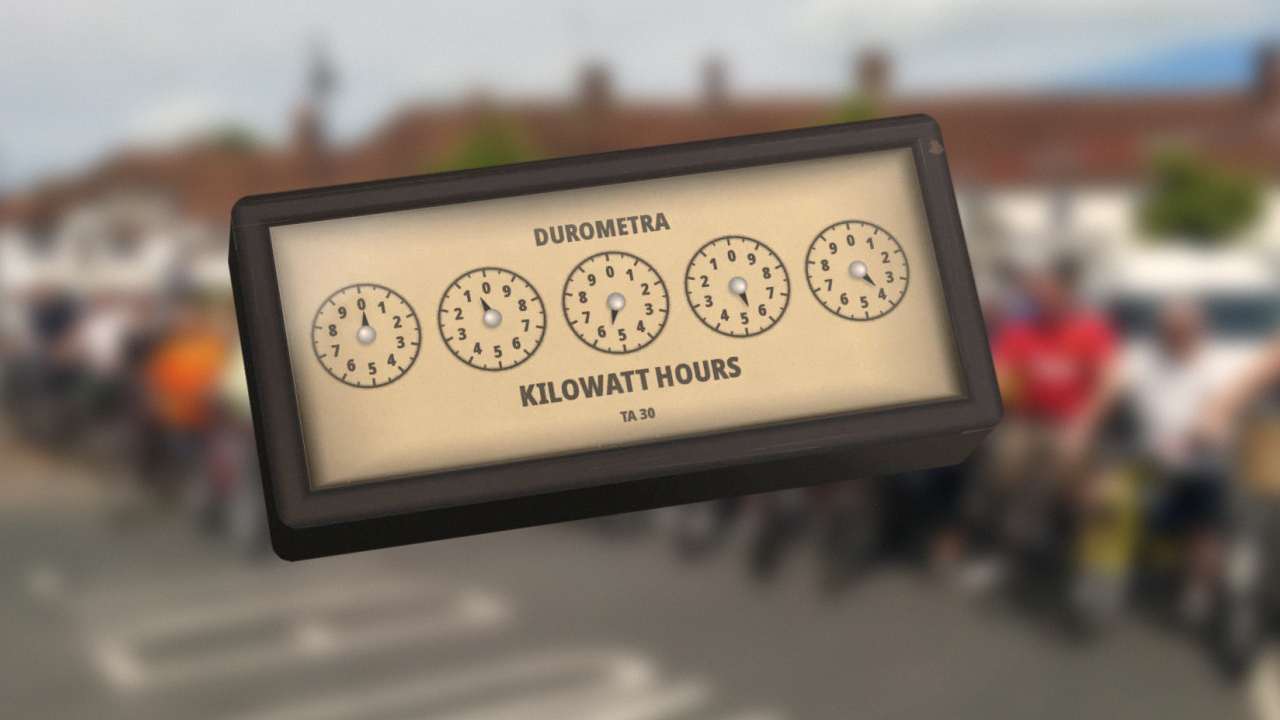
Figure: 554 kWh
